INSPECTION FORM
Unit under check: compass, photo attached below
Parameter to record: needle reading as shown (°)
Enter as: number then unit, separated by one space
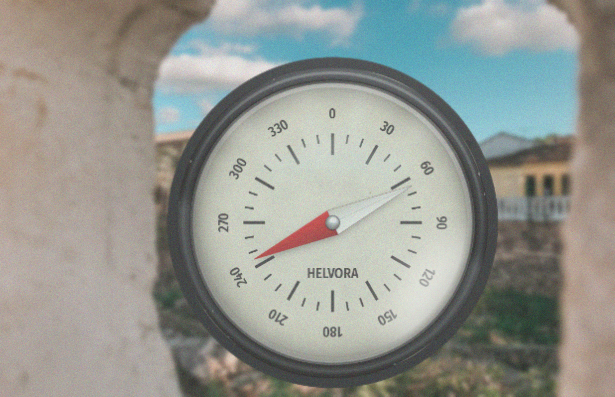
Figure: 245 °
